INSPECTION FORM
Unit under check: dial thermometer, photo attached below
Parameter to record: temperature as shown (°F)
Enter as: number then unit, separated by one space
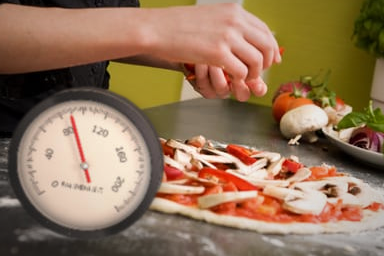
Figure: 90 °F
